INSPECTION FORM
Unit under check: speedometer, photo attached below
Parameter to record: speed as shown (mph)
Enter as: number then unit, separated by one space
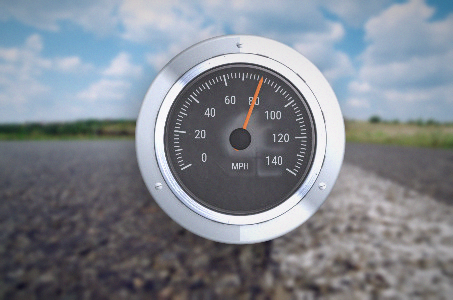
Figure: 80 mph
